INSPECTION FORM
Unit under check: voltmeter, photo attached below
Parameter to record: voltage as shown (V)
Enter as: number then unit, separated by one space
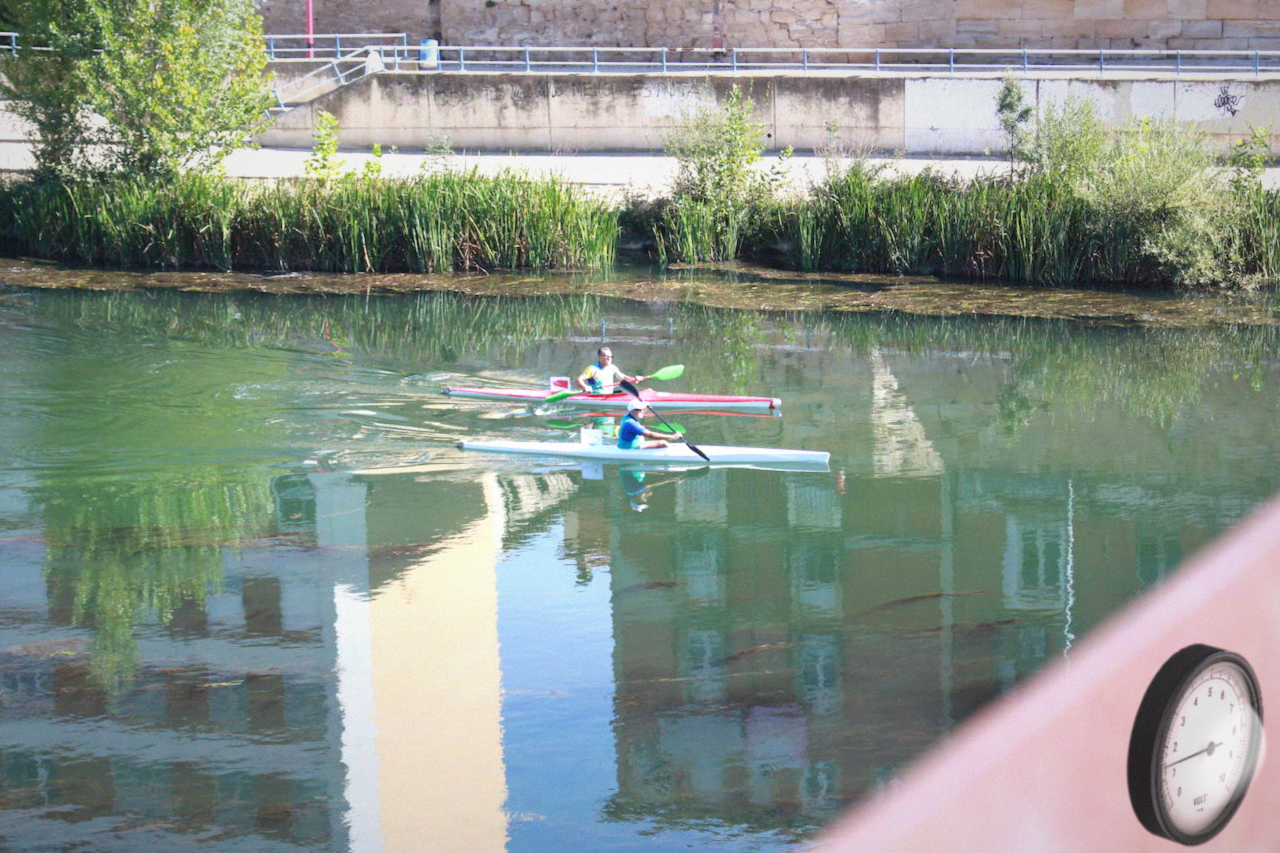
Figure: 1.5 V
